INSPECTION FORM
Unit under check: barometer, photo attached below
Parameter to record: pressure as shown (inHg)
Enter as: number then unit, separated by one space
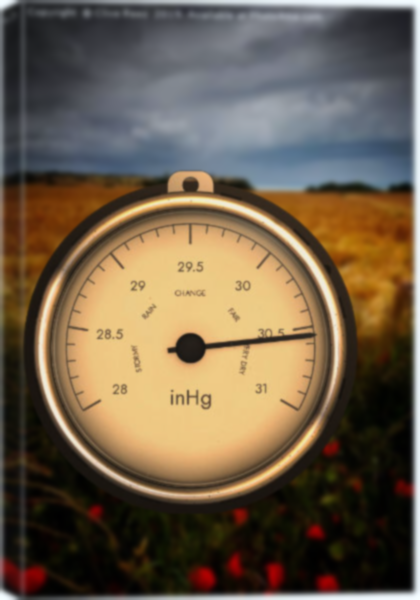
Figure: 30.55 inHg
